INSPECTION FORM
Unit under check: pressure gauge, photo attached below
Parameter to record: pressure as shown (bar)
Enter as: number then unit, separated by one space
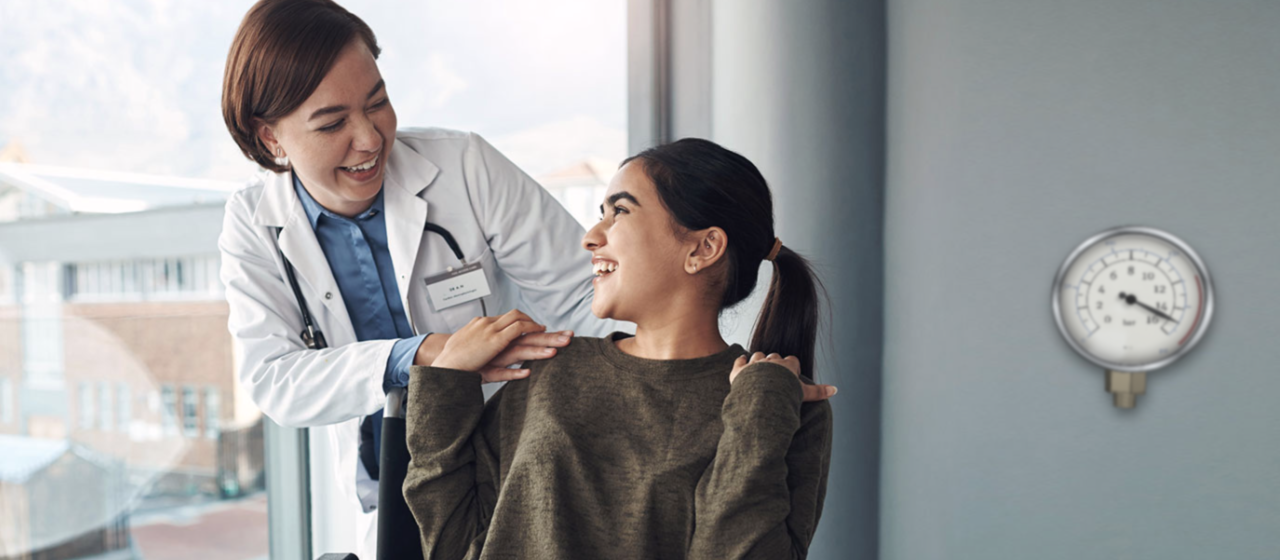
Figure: 15 bar
